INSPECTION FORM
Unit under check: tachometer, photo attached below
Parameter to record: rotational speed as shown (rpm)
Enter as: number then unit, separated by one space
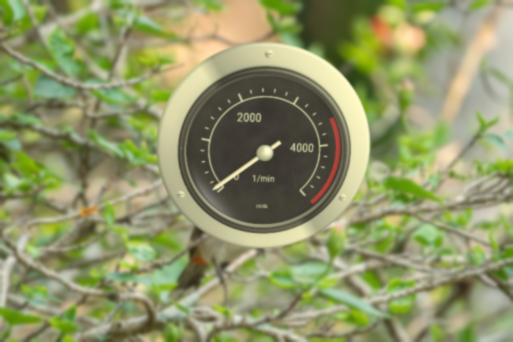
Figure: 100 rpm
